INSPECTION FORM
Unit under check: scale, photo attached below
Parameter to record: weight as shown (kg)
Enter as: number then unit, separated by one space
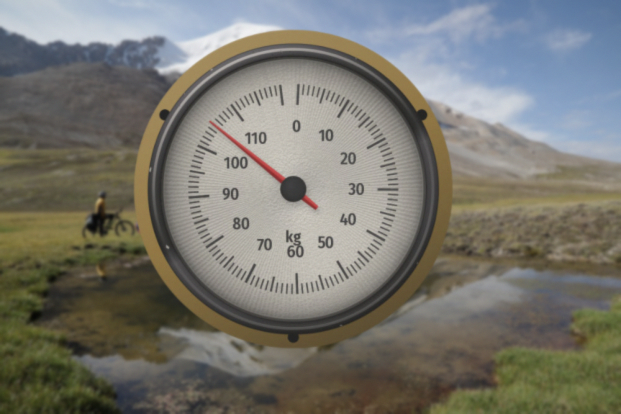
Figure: 105 kg
